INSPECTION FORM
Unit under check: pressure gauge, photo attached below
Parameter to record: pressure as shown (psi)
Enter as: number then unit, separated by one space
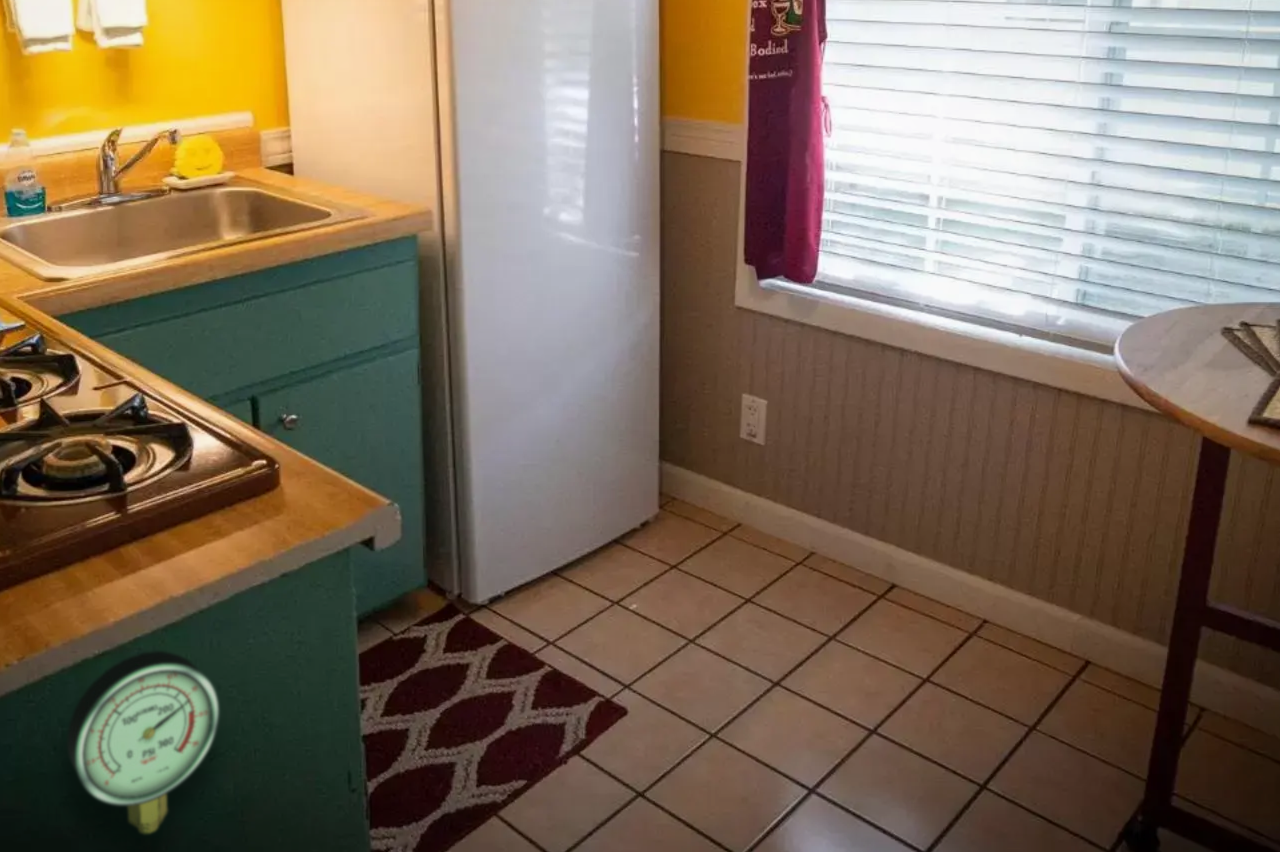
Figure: 220 psi
